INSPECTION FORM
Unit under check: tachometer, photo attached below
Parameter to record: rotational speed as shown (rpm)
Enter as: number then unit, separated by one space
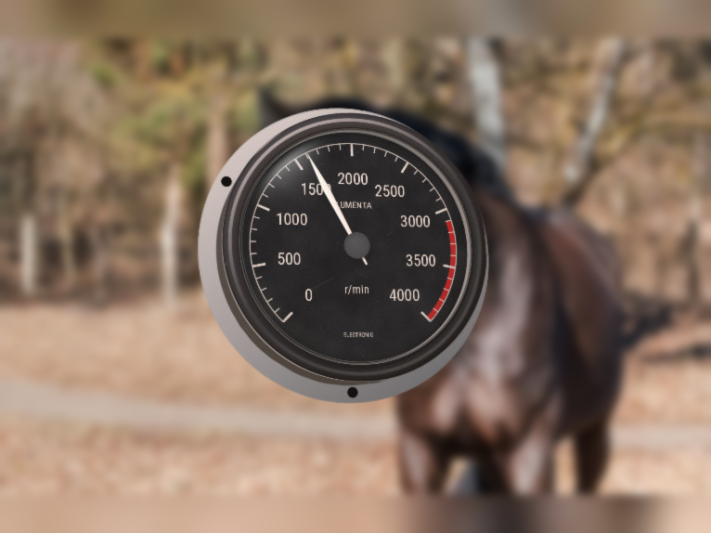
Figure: 1600 rpm
